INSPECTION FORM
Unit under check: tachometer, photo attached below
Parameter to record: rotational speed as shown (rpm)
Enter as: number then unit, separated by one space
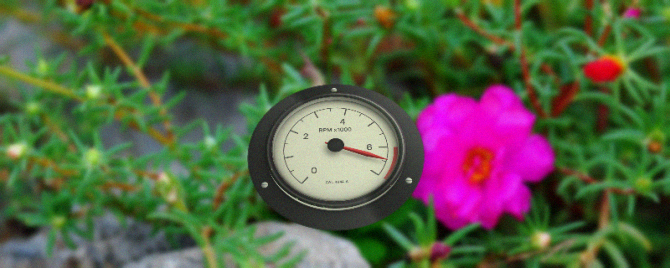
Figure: 6500 rpm
